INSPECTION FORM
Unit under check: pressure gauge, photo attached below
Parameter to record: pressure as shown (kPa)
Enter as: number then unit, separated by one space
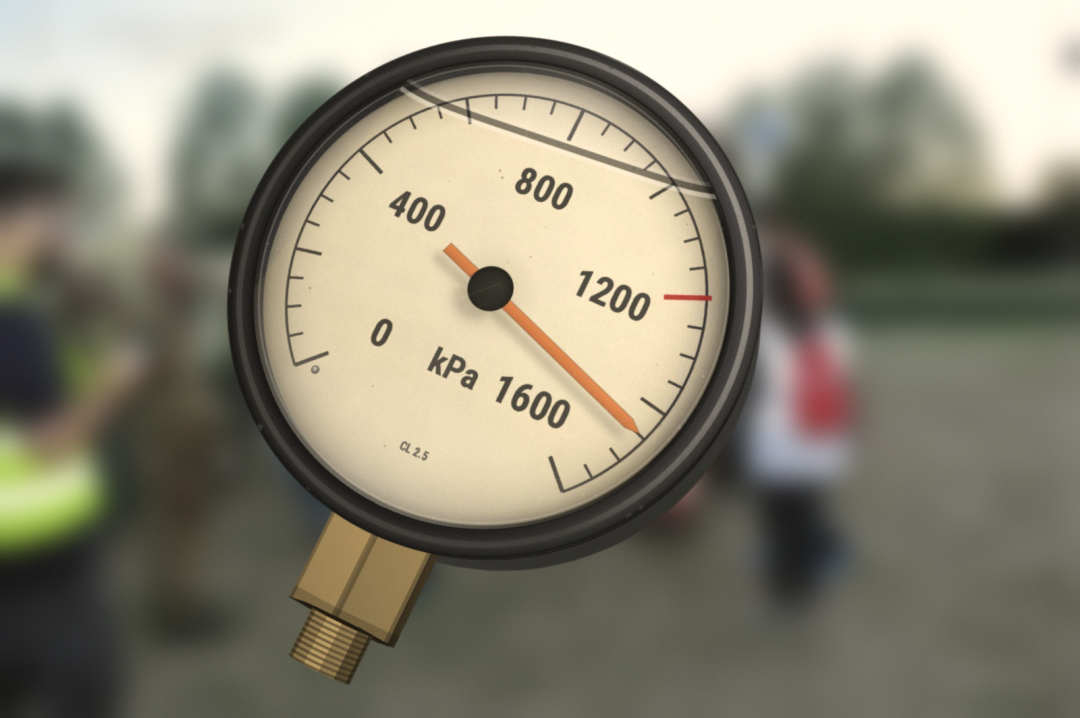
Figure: 1450 kPa
